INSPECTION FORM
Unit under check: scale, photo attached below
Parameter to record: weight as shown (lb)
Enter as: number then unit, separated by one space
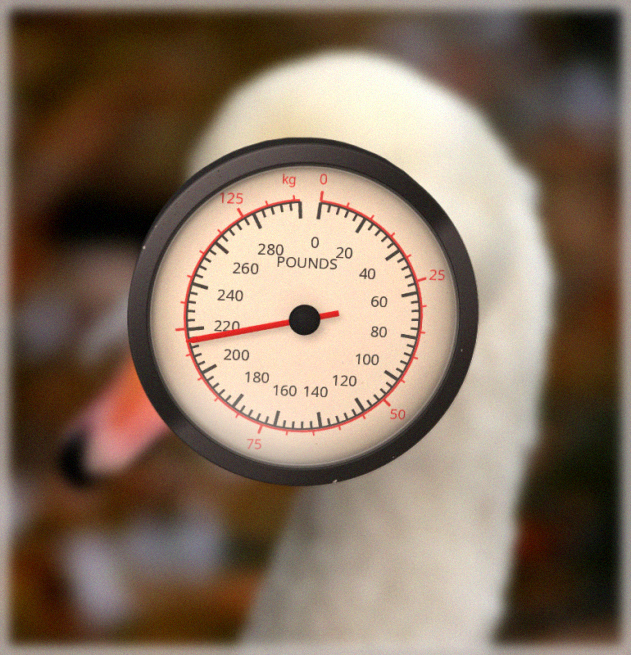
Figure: 216 lb
